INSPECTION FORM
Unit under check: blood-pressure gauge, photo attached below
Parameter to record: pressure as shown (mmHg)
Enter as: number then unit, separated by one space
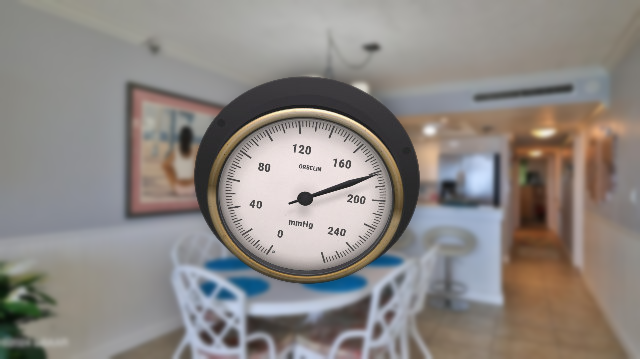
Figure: 180 mmHg
